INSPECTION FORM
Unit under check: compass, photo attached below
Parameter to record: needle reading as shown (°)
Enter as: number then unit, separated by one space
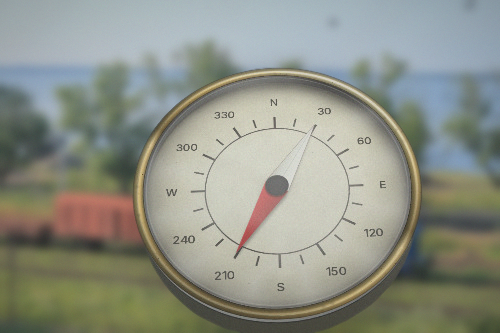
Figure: 210 °
